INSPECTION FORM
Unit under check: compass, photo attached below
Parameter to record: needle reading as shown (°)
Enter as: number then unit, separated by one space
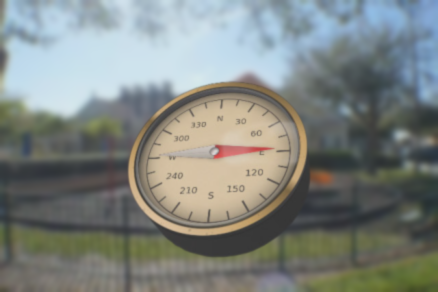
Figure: 90 °
